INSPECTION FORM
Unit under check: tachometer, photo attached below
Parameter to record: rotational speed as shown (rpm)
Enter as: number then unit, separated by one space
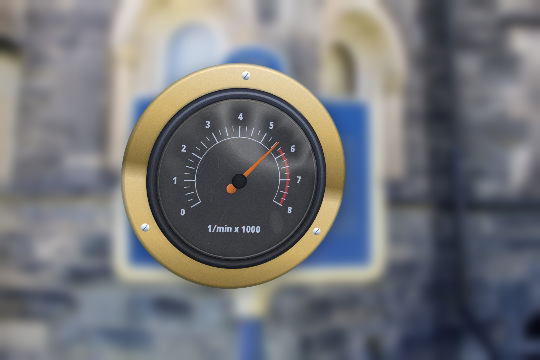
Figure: 5500 rpm
